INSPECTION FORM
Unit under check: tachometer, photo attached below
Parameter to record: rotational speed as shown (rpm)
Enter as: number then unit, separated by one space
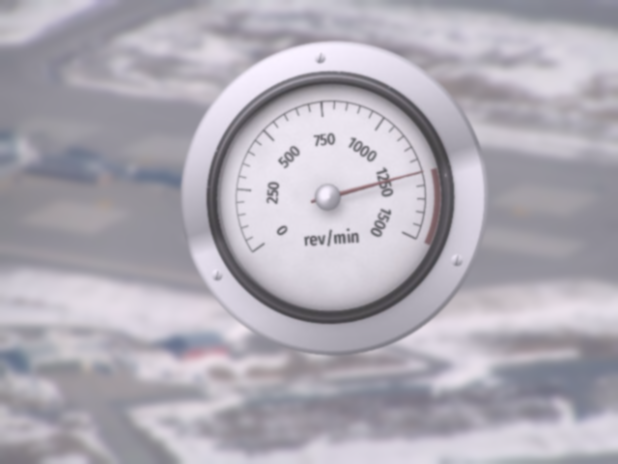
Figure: 1250 rpm
